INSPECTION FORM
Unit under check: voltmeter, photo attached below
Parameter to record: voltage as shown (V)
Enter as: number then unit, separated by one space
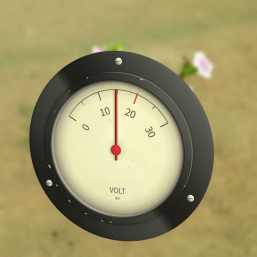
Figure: 15 V
